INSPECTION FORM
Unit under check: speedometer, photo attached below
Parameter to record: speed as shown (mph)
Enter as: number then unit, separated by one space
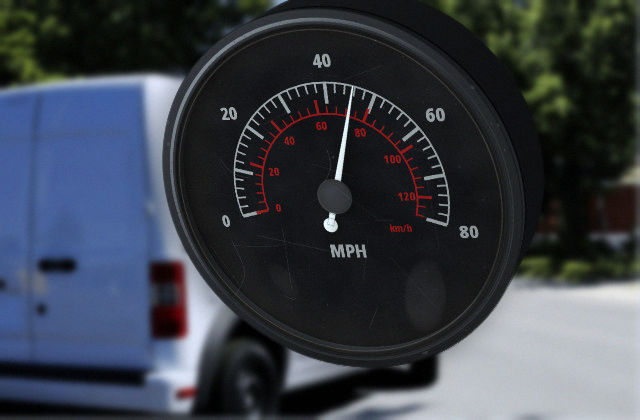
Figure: 46 mph
